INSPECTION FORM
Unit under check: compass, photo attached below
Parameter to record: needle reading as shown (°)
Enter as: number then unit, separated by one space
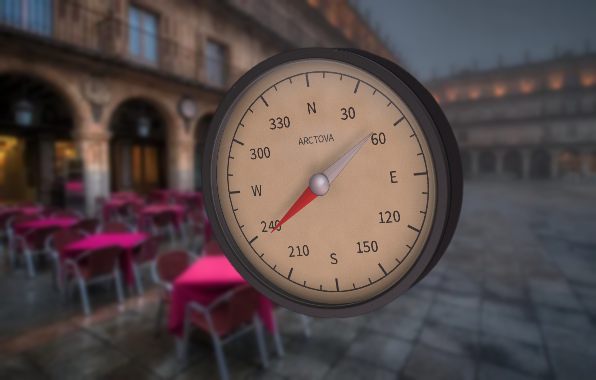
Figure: 235 °
